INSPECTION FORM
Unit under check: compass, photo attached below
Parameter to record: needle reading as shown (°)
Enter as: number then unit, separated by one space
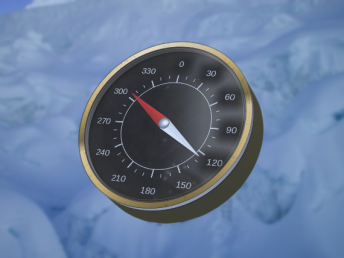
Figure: 305 °
